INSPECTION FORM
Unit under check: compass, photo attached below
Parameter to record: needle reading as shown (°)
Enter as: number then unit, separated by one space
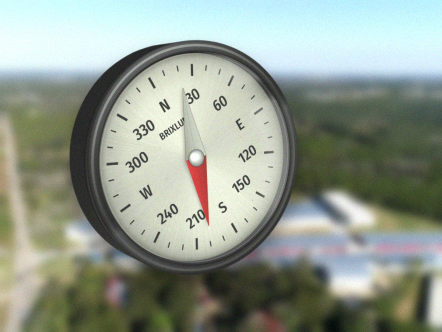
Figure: 200 °
